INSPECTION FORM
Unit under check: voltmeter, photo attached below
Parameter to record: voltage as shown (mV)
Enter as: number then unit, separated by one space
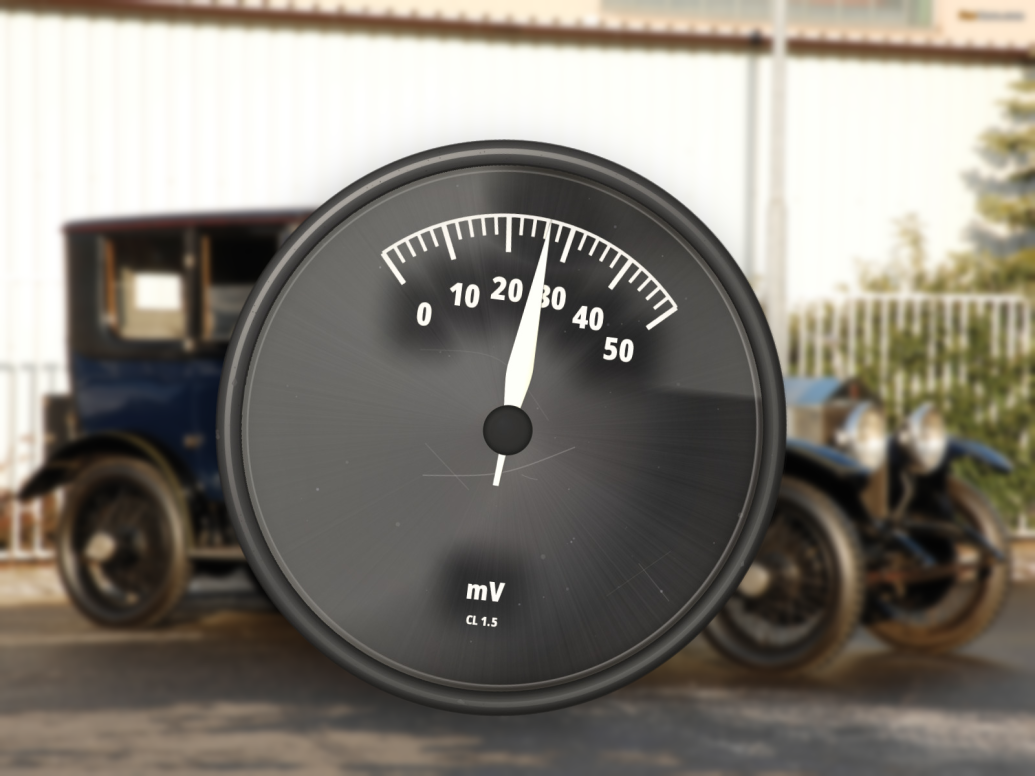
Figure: 26 mV
